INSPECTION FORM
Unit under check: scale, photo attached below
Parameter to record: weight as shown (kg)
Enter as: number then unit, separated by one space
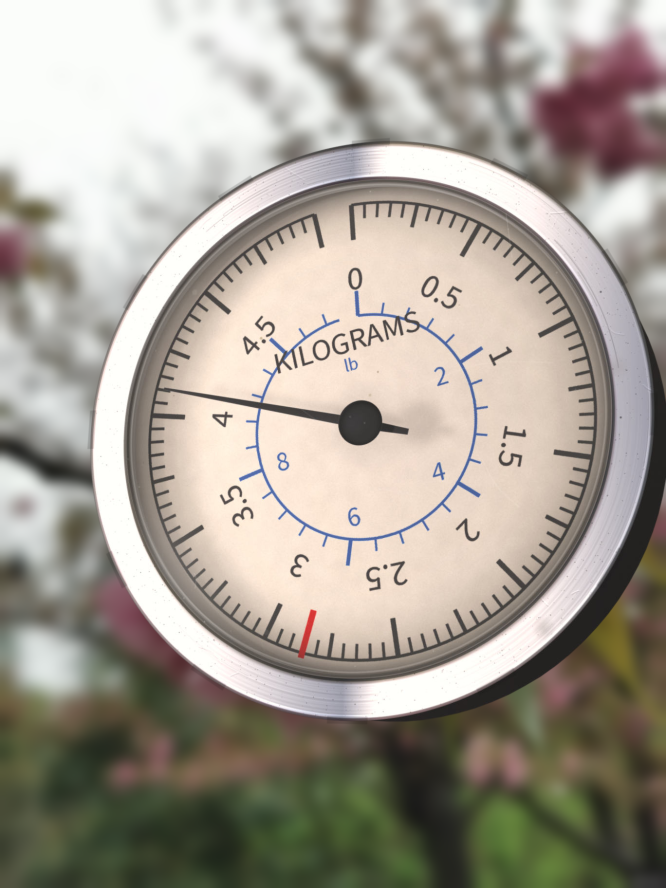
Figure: 4.1 kg
